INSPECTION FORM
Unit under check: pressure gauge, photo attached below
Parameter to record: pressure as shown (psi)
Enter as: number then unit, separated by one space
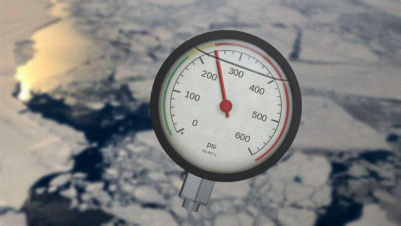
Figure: 240 psi
